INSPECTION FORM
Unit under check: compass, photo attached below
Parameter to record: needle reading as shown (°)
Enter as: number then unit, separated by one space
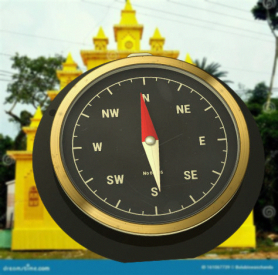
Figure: 355 °
